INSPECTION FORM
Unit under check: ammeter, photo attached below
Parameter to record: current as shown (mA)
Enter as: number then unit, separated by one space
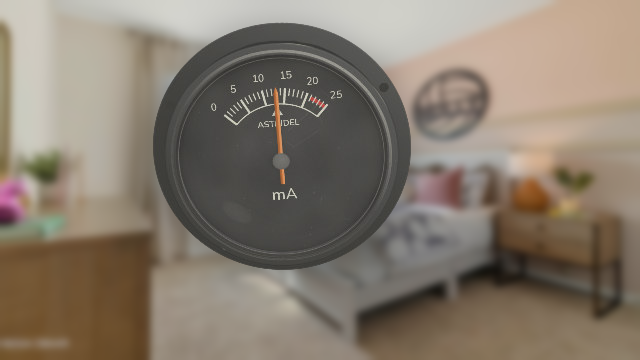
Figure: 13 mA
